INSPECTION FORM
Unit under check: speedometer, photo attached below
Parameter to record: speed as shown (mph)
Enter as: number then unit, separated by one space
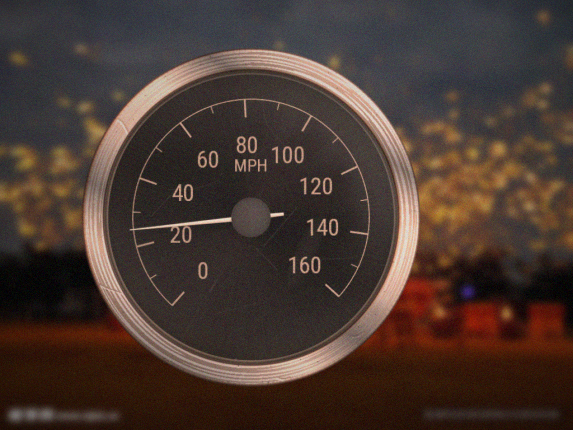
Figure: 25 mph
